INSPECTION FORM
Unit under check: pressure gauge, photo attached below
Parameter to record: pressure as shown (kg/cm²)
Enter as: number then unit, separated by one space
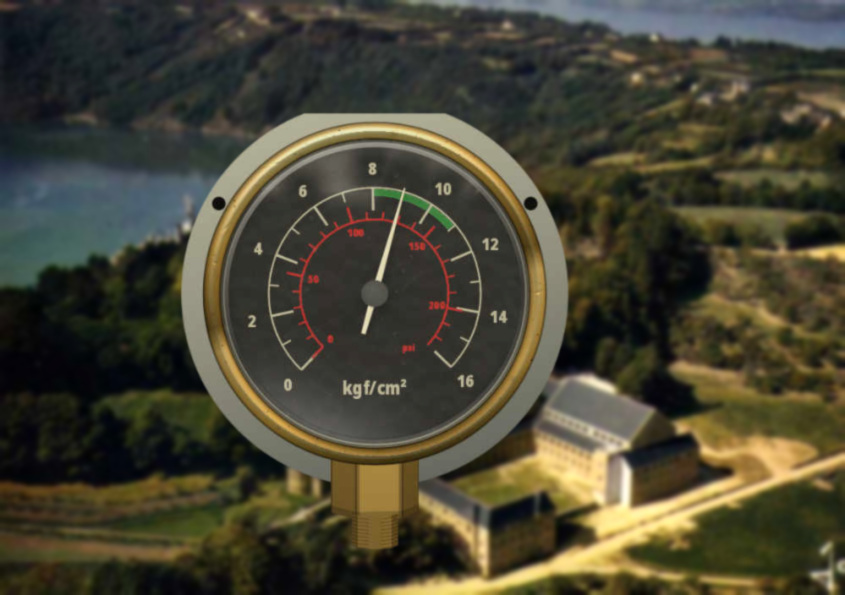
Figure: 9 kg/cm²
